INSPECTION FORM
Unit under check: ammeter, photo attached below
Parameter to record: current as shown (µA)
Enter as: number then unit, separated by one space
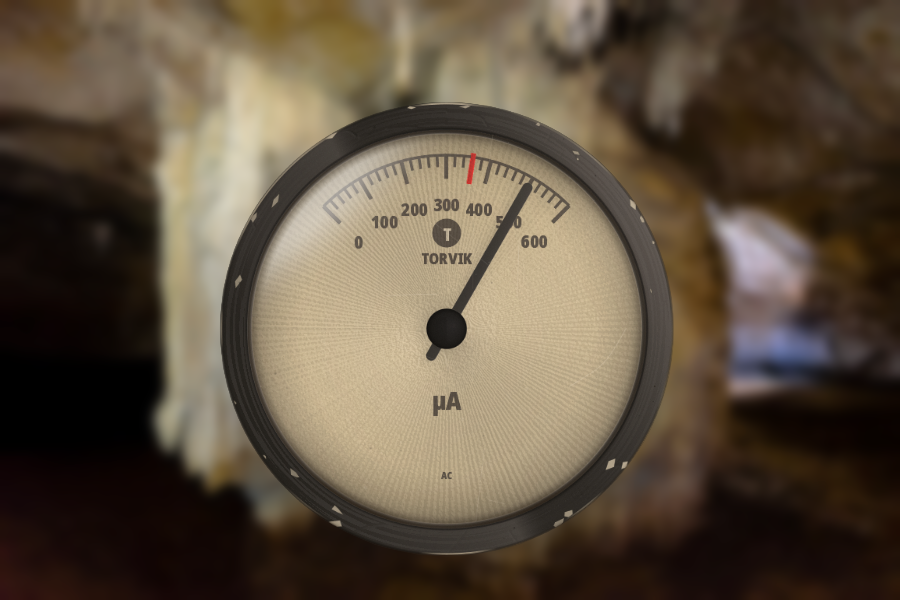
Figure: 500 µA
